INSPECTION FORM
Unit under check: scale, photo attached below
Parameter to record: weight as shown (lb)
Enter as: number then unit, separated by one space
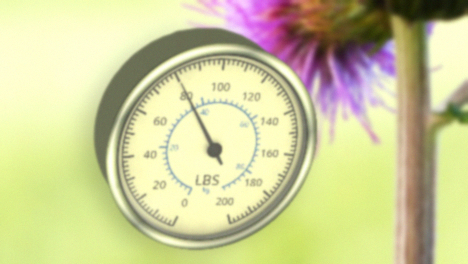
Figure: 80 lb
